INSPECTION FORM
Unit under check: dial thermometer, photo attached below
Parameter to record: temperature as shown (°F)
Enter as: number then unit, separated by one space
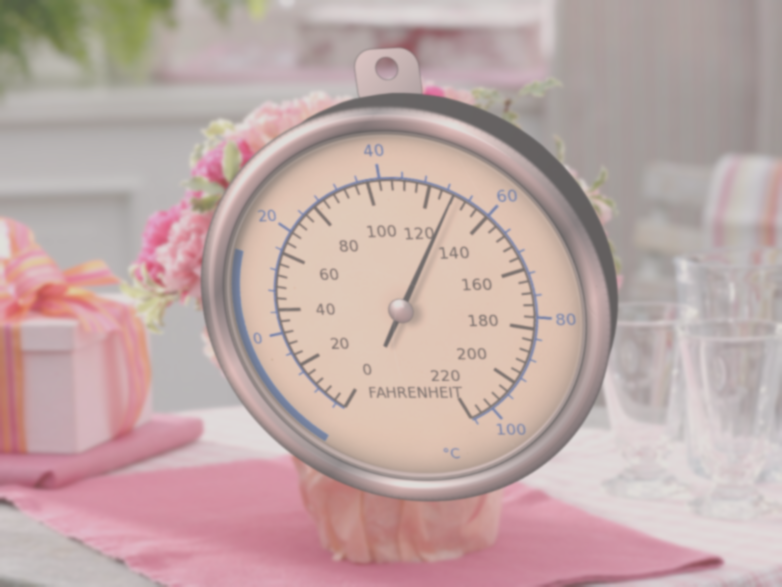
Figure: 128 °F
